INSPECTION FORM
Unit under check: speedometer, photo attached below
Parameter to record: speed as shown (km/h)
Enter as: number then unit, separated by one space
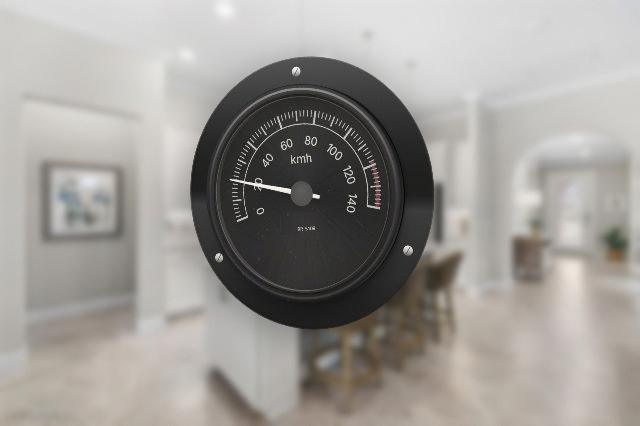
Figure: 20 km/h
